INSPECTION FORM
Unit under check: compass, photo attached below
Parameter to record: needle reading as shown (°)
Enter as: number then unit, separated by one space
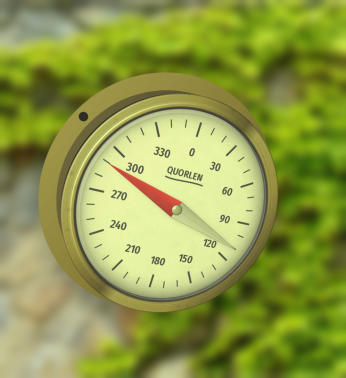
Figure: 290 °
